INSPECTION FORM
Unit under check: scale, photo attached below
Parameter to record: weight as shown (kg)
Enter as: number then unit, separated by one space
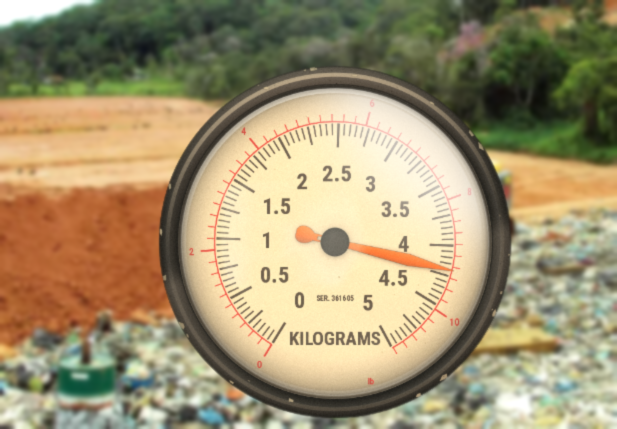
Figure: 4.2 kg
